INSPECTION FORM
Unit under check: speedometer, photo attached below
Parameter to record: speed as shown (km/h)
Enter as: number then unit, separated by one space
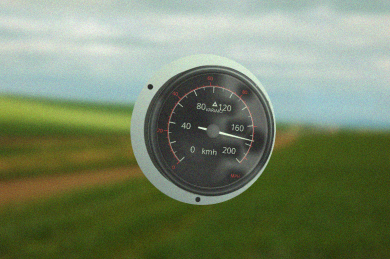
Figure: 175 km/h
